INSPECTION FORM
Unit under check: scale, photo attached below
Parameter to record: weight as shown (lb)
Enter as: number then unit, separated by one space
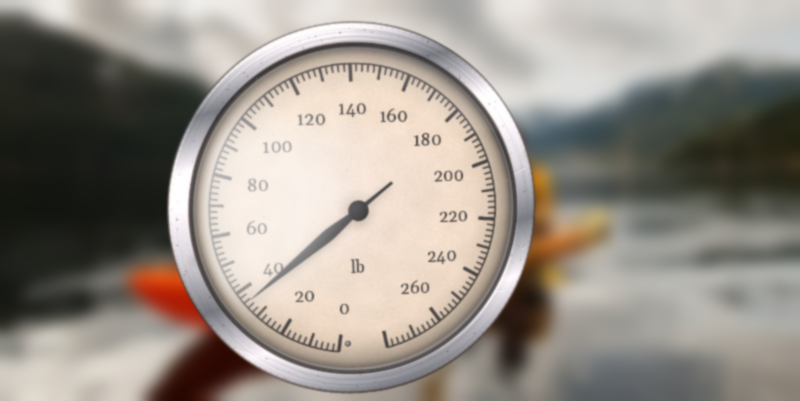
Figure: 36 lb
